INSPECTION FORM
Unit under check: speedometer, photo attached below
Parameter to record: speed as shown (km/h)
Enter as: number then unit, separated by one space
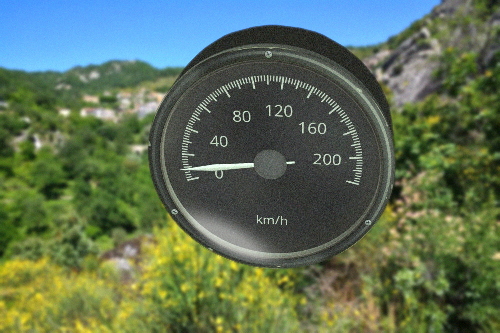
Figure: 10 km/h
